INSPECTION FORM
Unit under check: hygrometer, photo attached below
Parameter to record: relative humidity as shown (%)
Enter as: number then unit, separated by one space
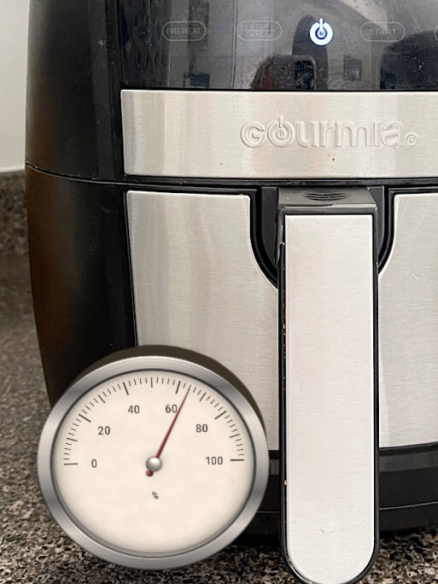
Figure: 64 %
